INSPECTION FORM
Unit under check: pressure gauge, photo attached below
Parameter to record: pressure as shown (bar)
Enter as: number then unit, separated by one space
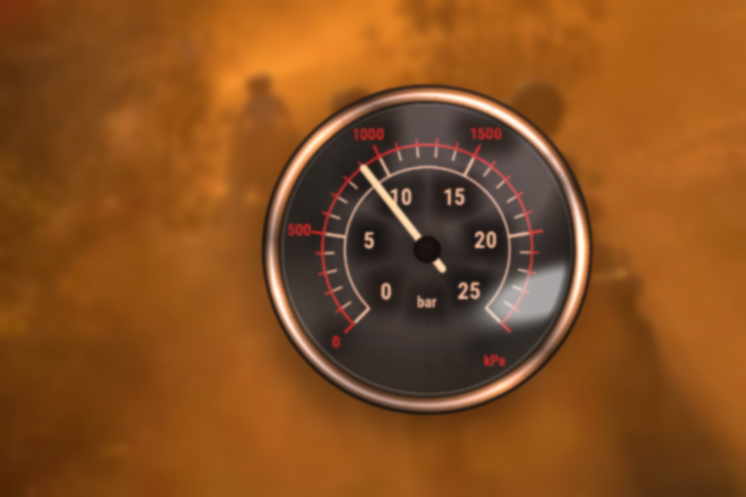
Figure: 9 bar
